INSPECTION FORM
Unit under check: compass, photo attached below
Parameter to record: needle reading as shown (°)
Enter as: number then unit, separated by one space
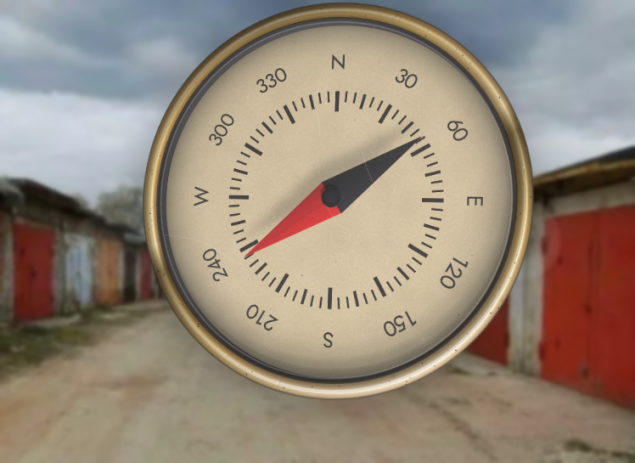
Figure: 235 °
